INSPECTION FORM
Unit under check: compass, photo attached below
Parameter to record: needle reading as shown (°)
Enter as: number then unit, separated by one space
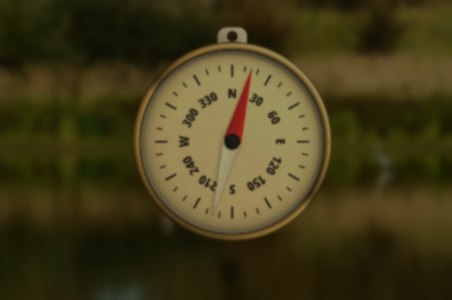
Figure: 15 °
